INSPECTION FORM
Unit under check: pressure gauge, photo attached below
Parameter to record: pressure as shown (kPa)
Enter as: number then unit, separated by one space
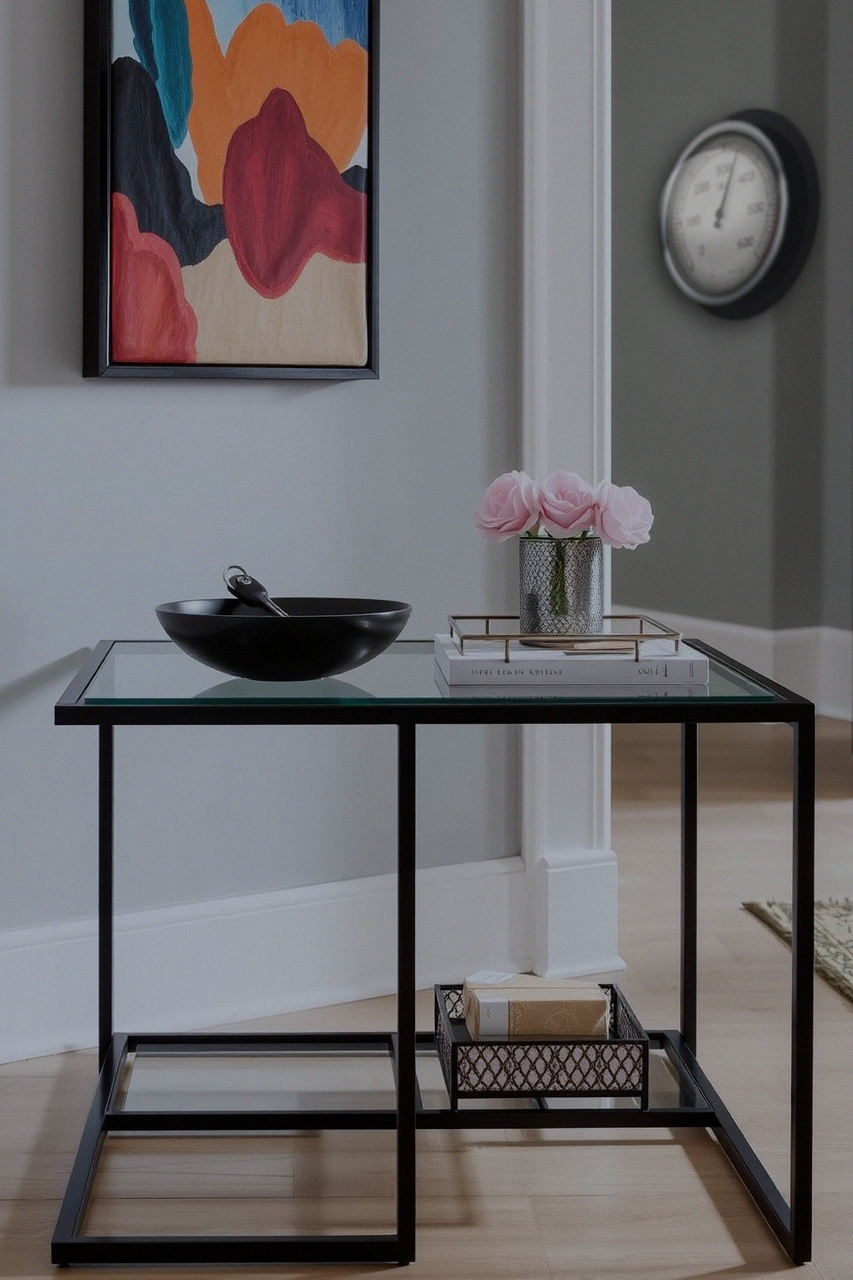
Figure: 350 kPa
